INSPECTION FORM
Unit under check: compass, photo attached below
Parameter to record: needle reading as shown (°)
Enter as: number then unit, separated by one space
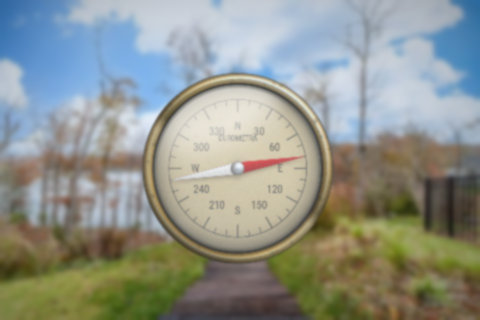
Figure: 80 °
